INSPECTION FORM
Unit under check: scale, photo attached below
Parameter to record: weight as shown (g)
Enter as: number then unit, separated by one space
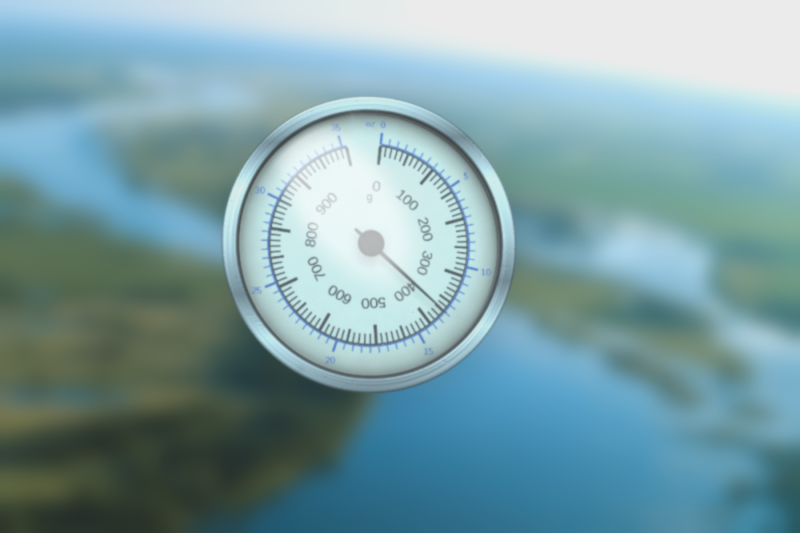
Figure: 370 g
